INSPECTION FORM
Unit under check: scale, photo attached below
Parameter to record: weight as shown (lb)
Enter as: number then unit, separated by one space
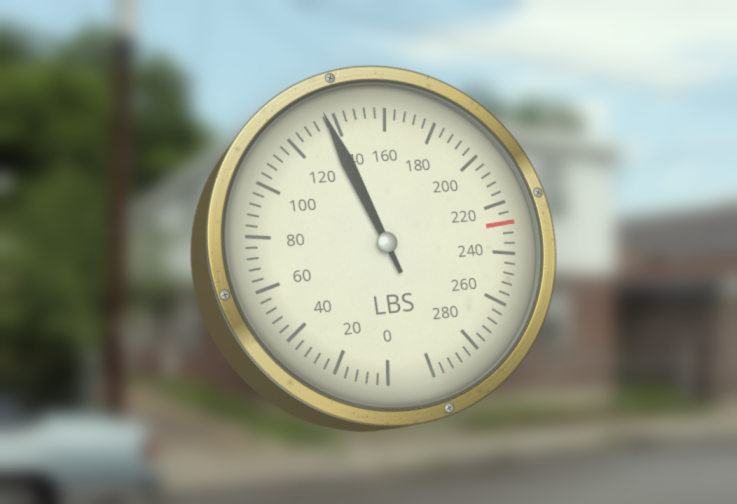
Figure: 136 lb
